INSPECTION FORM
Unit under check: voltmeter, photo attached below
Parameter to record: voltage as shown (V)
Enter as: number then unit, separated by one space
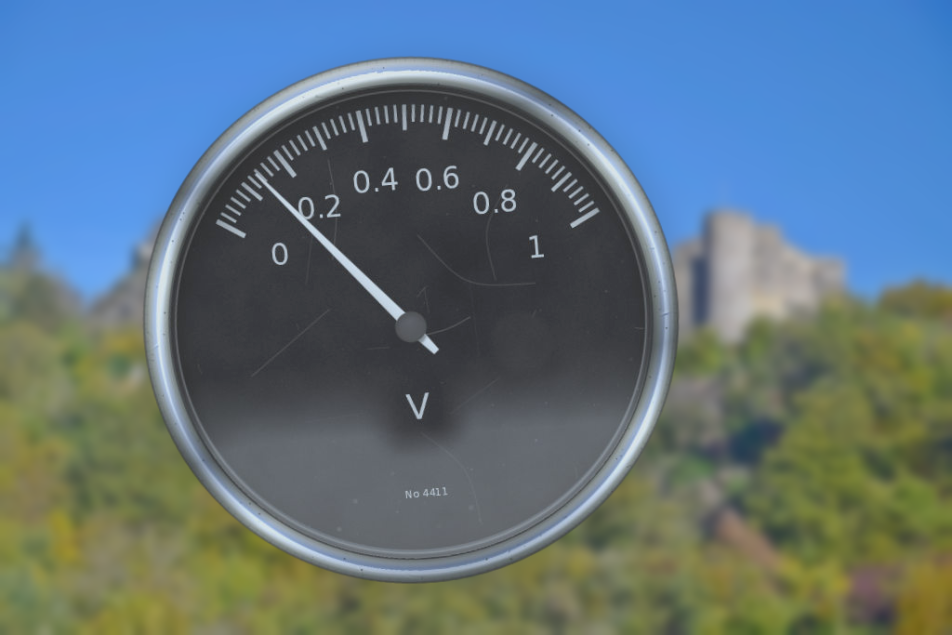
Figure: 0.14 V
